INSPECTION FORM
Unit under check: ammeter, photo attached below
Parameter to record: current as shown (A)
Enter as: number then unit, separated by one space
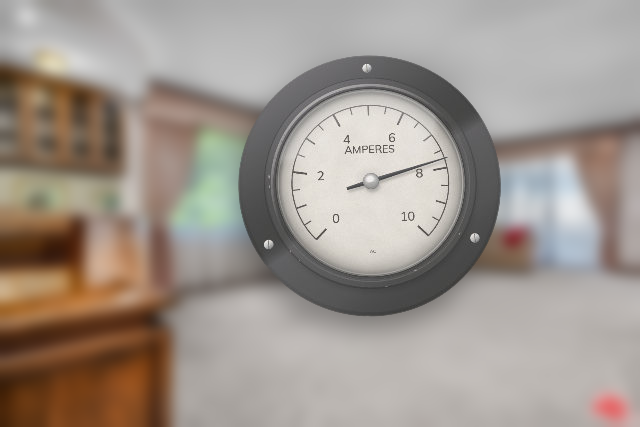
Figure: 7.75 A
